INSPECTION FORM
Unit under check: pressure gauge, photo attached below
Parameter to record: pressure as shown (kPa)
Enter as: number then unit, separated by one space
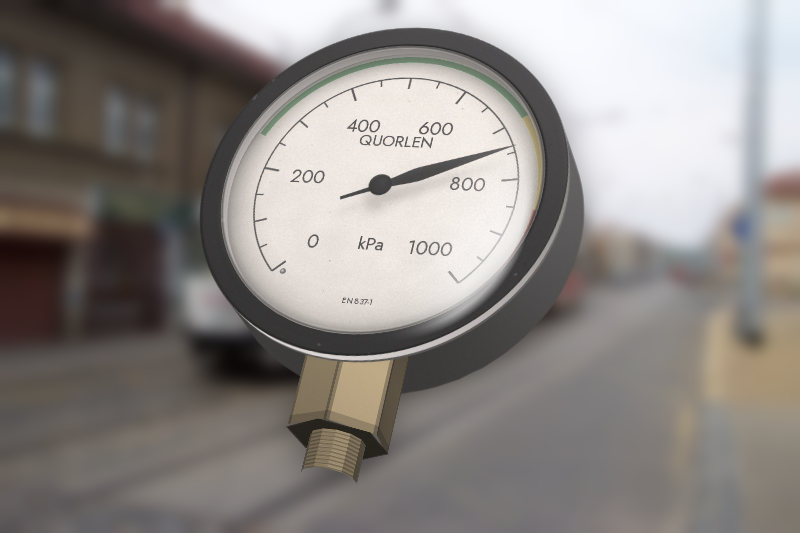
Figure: 750 kPa
